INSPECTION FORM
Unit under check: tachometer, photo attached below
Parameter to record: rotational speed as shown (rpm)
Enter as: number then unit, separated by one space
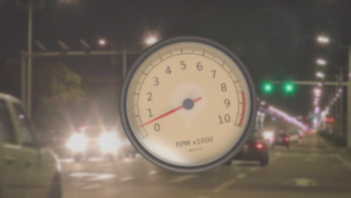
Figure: 500 rpm
